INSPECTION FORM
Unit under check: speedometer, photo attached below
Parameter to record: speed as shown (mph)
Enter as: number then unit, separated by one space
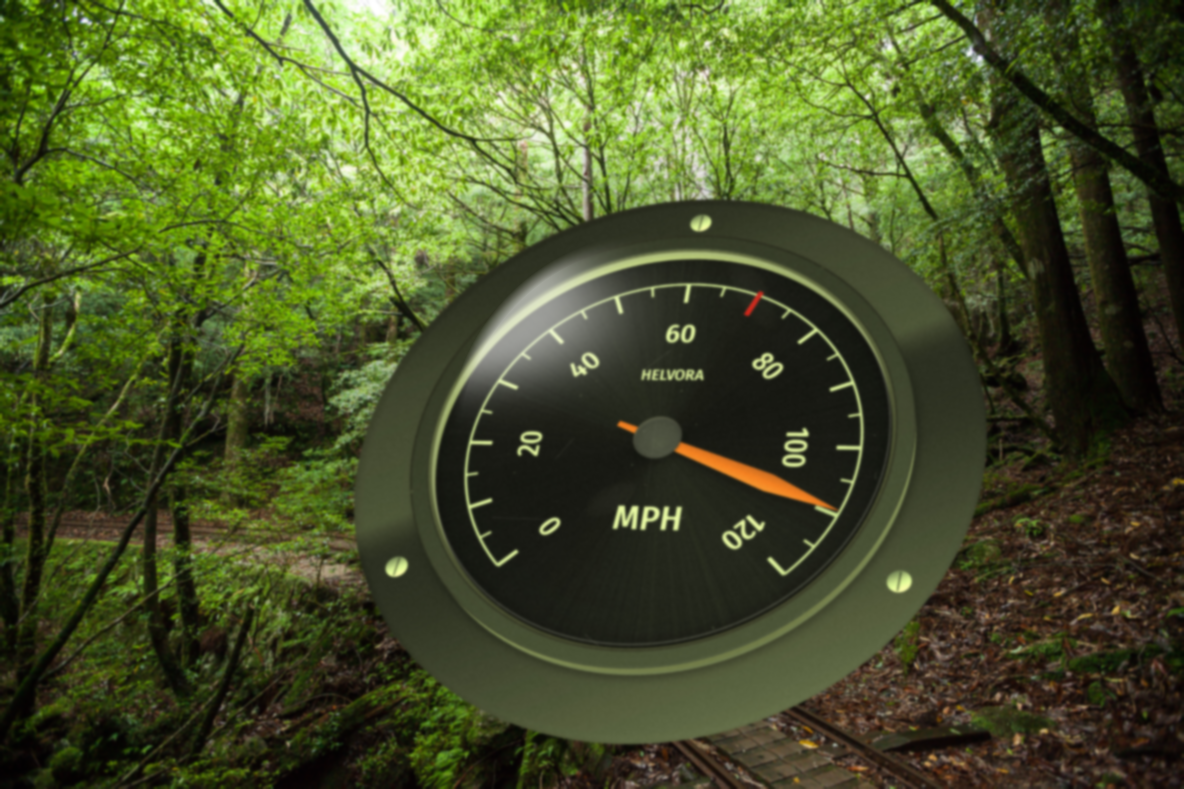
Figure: 110 mph
